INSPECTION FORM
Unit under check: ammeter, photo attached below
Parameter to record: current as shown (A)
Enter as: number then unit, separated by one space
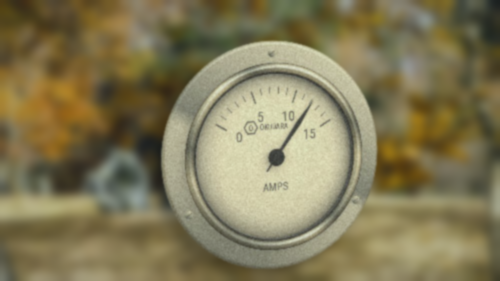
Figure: 12 A
